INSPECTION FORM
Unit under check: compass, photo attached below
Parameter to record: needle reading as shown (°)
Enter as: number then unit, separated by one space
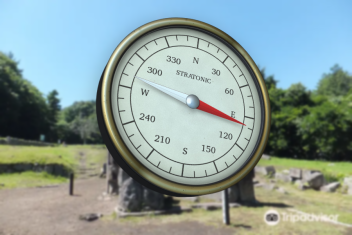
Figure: 100 °
